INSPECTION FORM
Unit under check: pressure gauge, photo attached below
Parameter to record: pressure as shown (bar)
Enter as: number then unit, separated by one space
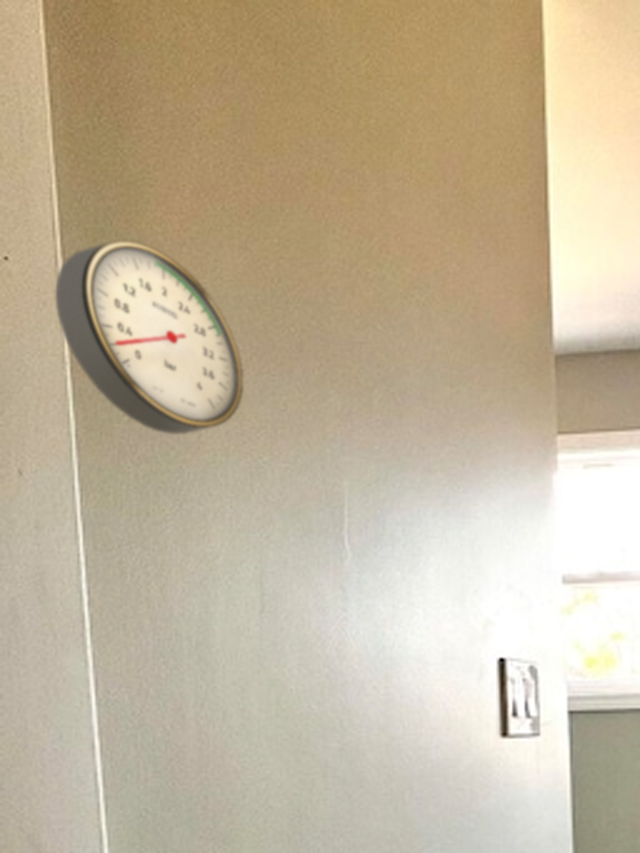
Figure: 0.2 bar
